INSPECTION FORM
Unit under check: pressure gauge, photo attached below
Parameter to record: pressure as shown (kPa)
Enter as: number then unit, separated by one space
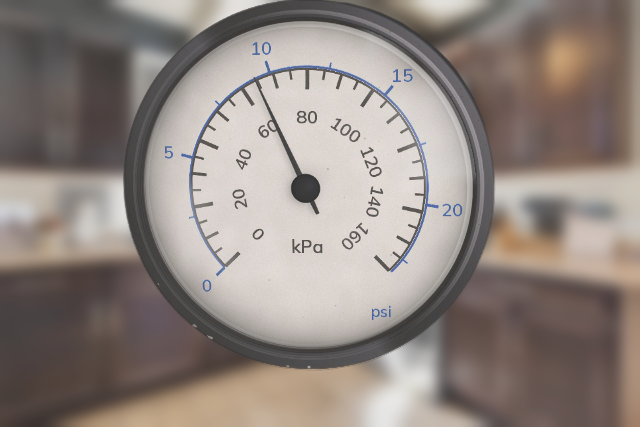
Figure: 65 kPa
